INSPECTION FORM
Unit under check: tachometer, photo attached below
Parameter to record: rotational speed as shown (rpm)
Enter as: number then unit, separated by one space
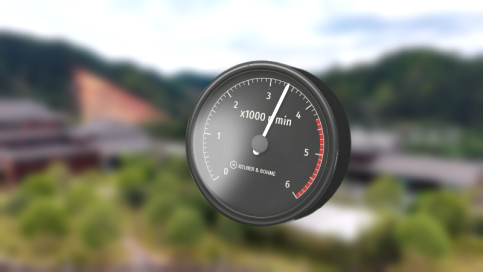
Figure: 3400 rpm
